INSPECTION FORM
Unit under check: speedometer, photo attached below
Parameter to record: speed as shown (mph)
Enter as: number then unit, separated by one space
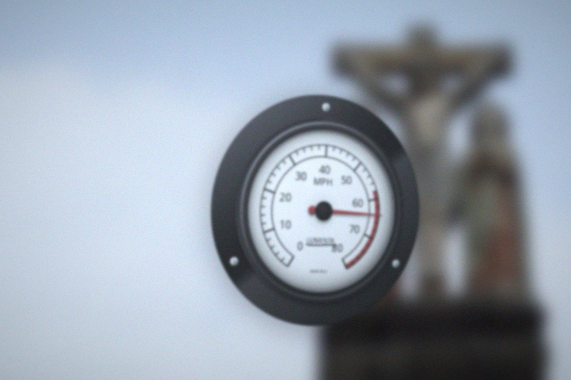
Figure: 64 mph
